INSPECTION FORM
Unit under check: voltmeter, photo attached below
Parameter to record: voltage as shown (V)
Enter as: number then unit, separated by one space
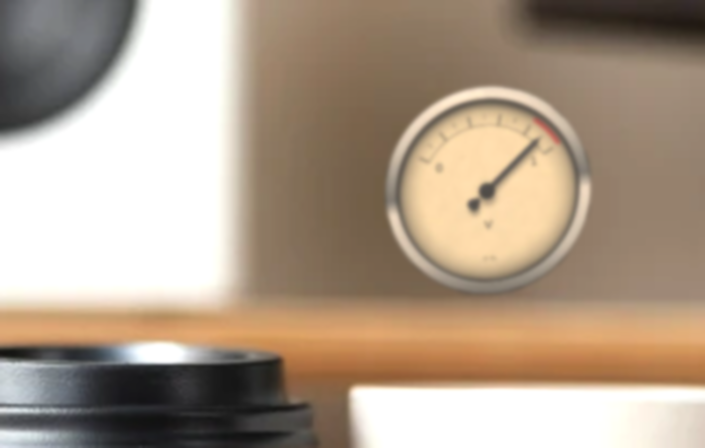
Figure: 0.9 V
